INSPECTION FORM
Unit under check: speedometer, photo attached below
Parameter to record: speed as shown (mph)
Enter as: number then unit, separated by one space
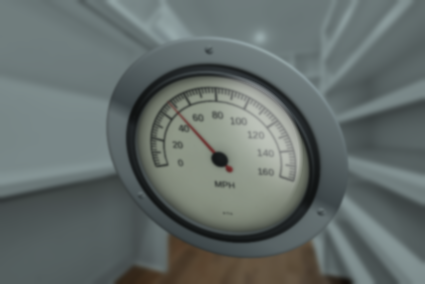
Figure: 50 mph
